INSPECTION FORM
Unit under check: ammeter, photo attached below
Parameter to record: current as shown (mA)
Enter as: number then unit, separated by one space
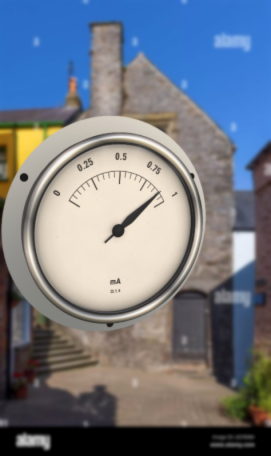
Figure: 0.9 mA
